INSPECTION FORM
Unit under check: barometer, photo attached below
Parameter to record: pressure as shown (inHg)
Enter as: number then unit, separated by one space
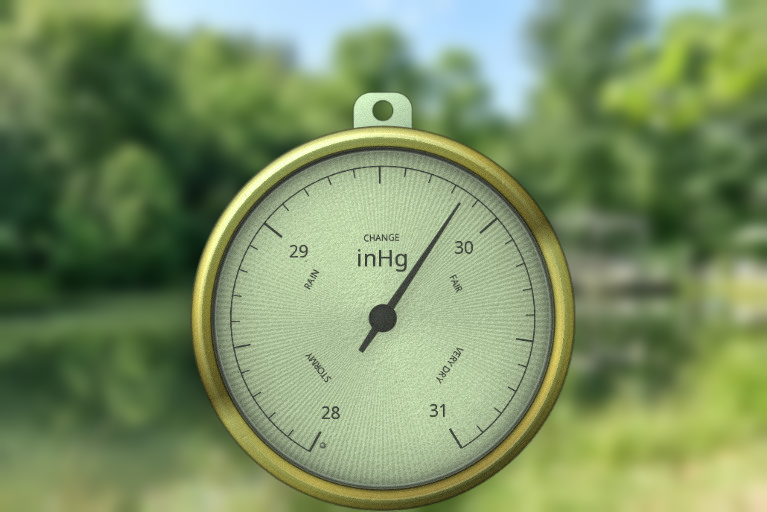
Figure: 29.85 inHg
